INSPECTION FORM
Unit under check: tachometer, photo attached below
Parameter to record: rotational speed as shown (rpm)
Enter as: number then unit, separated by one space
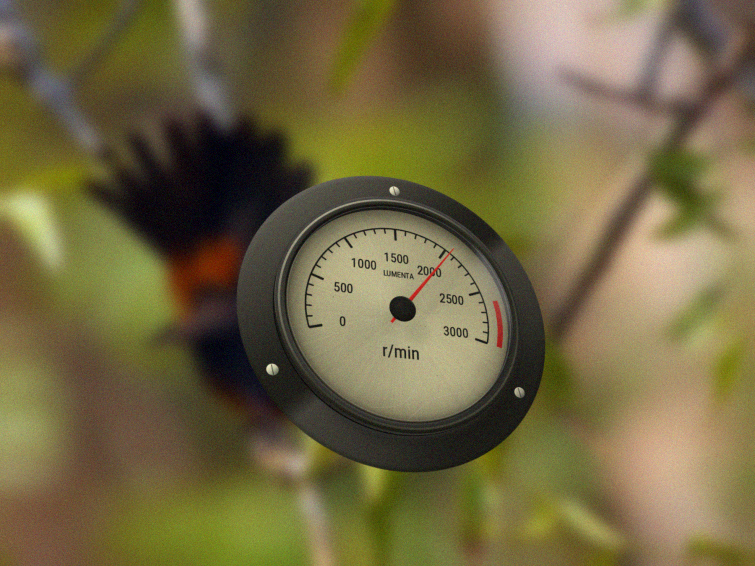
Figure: 2050 rpm
